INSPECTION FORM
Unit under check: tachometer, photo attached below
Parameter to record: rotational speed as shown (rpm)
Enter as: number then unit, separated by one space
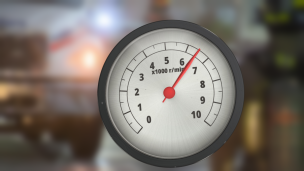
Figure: 6500 rpm
